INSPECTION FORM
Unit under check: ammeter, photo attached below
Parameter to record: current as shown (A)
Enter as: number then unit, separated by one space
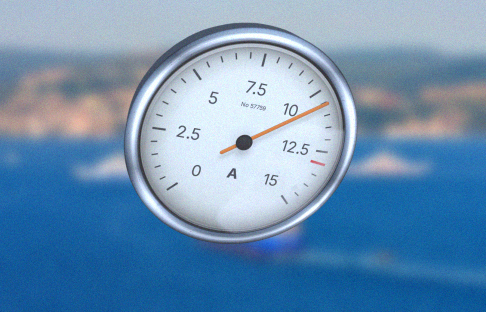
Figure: 10.5 A
